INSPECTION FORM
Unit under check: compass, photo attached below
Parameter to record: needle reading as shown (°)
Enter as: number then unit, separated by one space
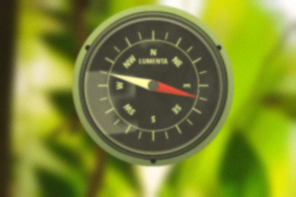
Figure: 105 °
